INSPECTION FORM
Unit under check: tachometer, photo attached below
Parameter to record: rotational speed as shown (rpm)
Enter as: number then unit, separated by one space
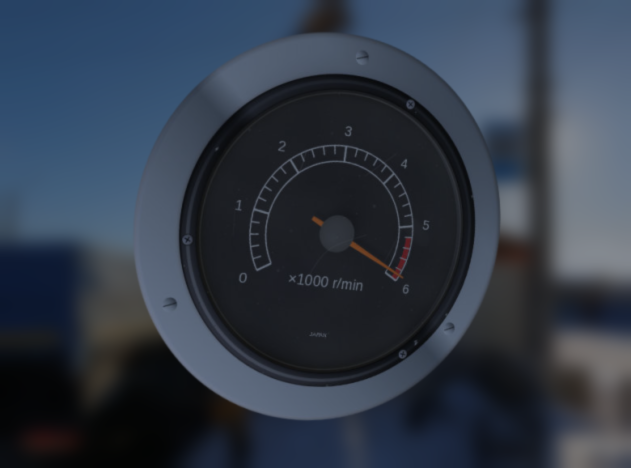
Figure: 5900 rpm
